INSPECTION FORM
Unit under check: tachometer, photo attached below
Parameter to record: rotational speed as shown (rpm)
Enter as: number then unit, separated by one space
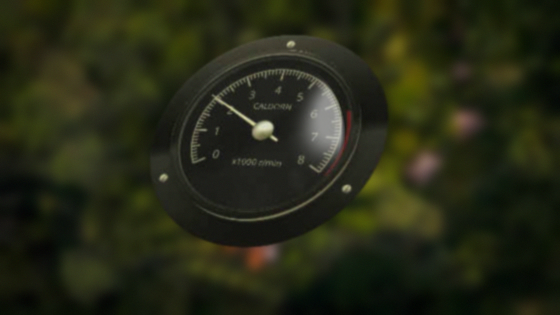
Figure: 2000 rpm
